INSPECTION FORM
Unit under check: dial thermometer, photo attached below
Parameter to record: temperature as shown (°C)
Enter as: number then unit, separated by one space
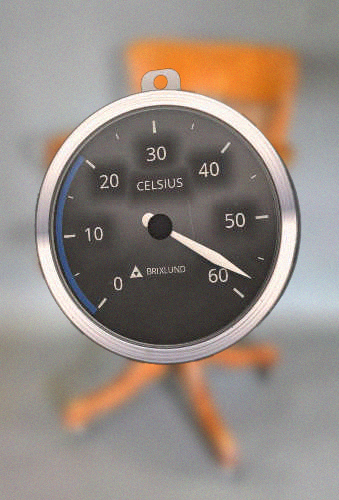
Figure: 57.5 °C
